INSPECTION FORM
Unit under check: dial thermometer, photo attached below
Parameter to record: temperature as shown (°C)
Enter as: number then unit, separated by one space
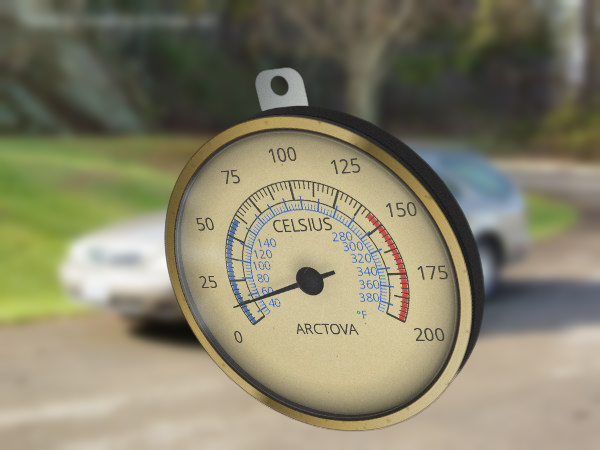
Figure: 12.5 °C
